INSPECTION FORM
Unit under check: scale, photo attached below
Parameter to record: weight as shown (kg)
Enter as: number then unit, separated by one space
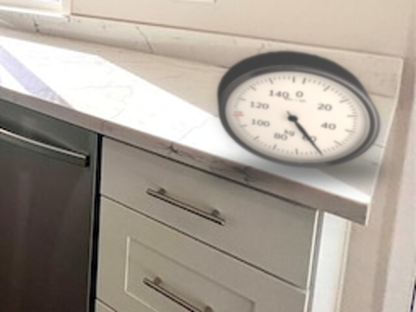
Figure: 60 kg
